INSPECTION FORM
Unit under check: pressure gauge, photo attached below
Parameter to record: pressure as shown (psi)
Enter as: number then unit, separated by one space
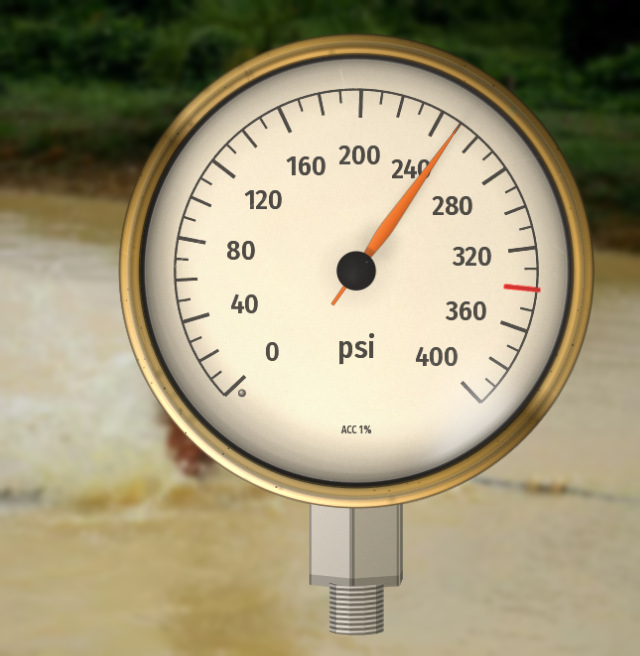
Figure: 250 psi
